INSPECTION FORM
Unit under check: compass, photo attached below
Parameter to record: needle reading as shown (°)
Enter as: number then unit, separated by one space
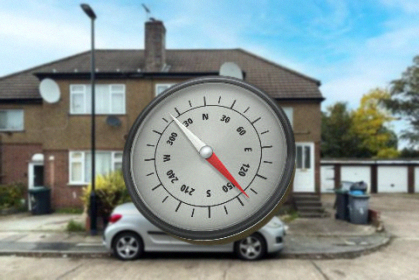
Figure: 142.5 °
